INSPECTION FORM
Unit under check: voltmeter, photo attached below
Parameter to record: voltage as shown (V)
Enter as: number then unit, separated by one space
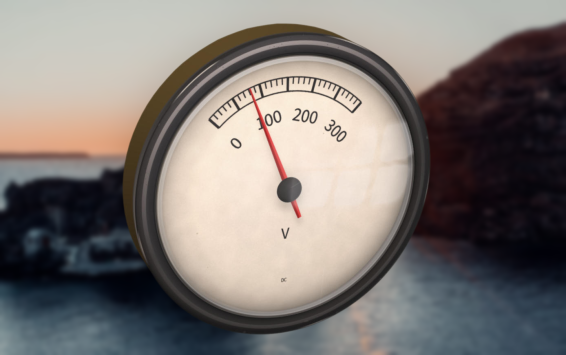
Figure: 80 V
